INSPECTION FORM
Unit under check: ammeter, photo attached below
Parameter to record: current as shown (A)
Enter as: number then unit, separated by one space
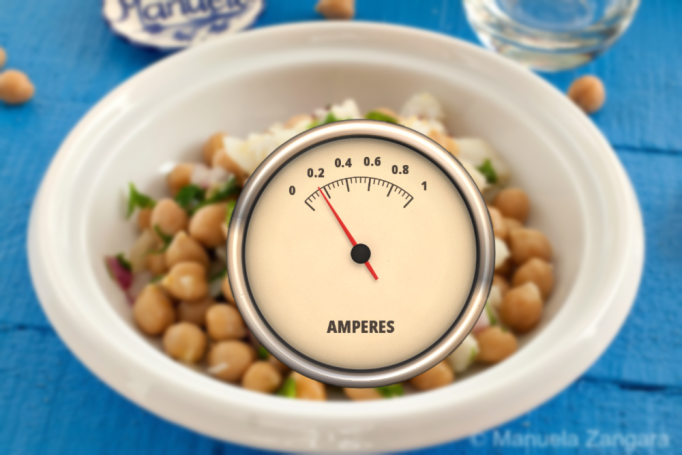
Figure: 0.16 A
